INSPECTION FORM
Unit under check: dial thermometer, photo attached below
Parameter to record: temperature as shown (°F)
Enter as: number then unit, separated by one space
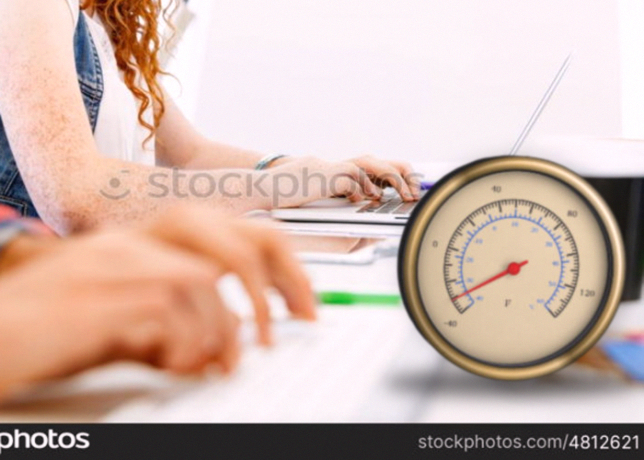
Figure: -30 °F
